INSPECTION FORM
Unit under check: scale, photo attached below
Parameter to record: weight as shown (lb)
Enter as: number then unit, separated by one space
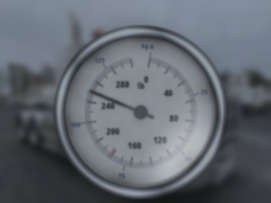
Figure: 250 lb
